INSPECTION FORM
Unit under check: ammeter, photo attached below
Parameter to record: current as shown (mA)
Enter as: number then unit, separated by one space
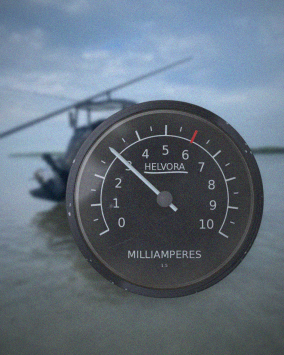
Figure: 3 mA
